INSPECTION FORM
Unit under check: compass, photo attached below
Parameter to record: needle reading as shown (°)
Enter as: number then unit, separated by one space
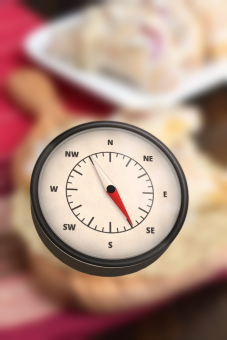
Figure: 150 °
